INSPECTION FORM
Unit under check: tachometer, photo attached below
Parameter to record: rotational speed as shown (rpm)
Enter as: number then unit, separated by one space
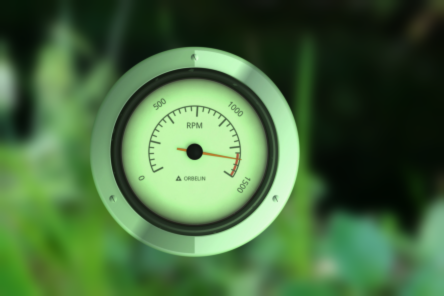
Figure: 1350 rpm
